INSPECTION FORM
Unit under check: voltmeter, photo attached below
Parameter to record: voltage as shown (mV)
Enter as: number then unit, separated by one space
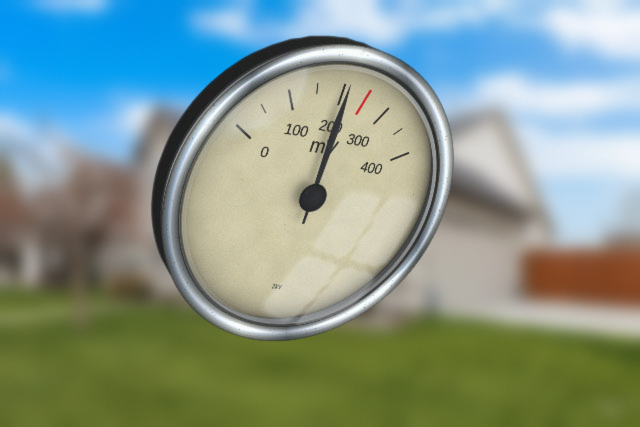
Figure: 200 mV
